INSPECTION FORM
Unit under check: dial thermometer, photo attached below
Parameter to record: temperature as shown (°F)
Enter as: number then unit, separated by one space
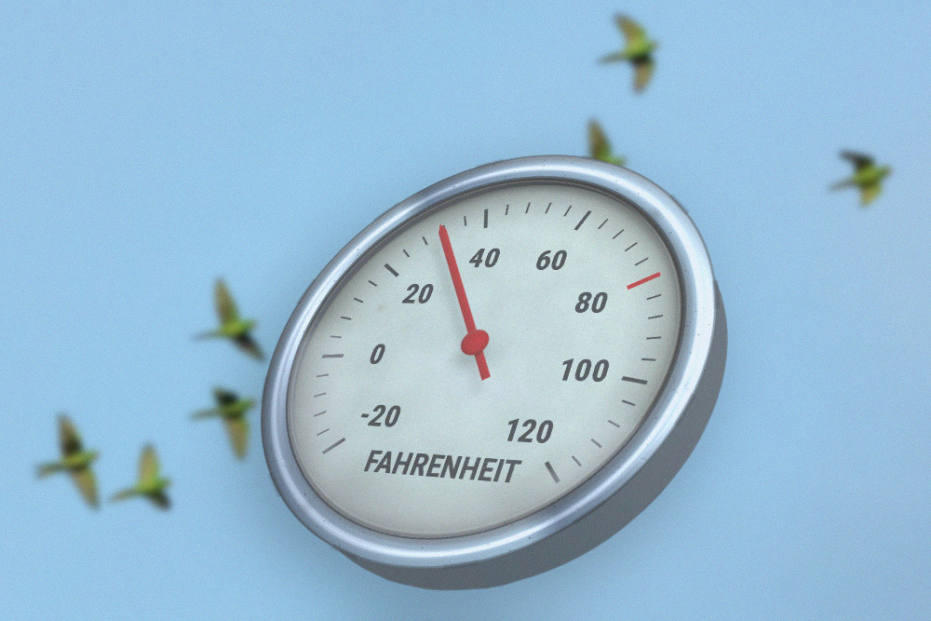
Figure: 32 °F
